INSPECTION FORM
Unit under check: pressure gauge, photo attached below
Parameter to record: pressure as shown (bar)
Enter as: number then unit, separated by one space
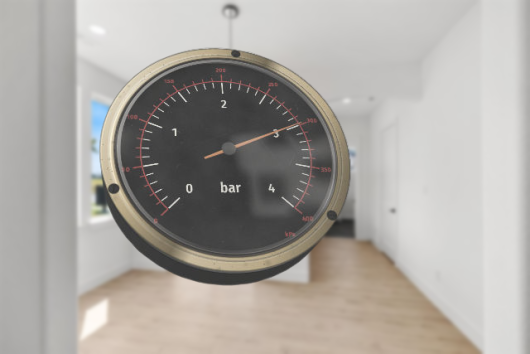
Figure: 3 bar
